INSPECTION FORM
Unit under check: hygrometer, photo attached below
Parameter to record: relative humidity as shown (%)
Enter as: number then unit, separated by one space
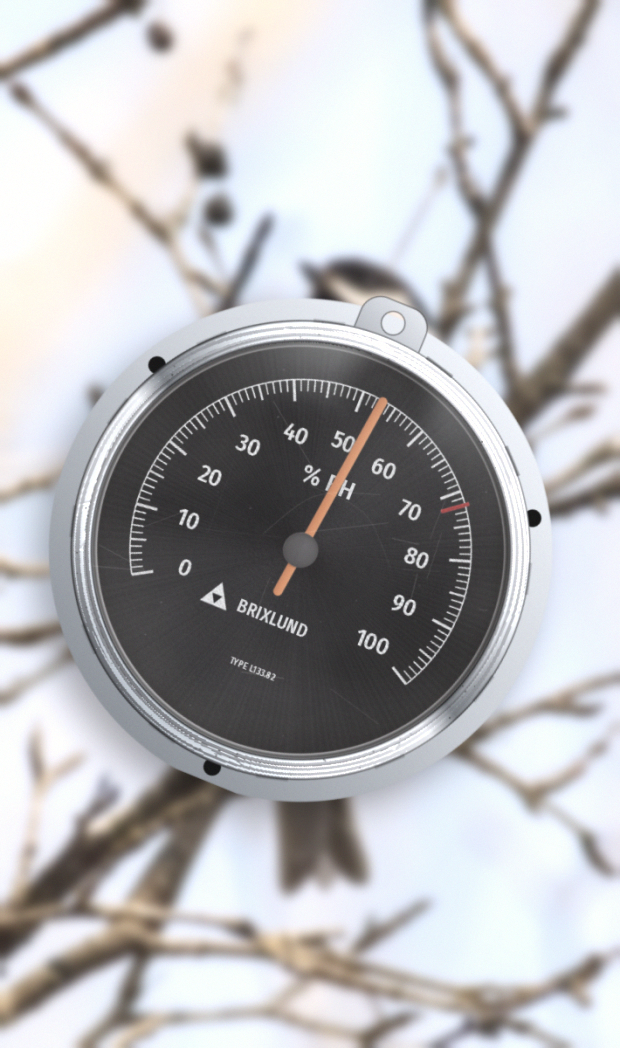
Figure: 53 %
